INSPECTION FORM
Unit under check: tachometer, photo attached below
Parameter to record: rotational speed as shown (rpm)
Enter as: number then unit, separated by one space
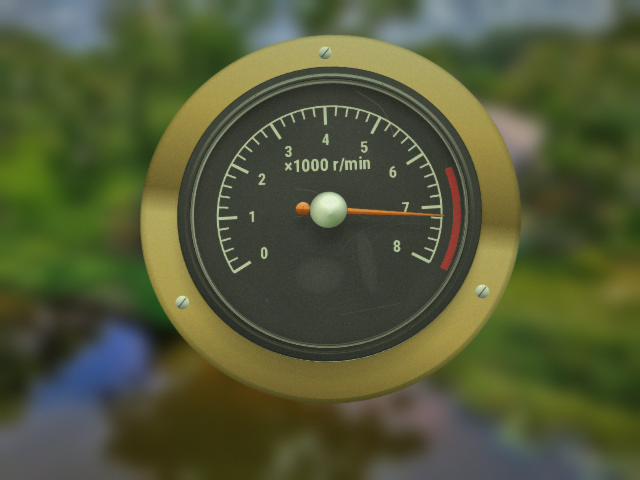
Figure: 7200 rpm
